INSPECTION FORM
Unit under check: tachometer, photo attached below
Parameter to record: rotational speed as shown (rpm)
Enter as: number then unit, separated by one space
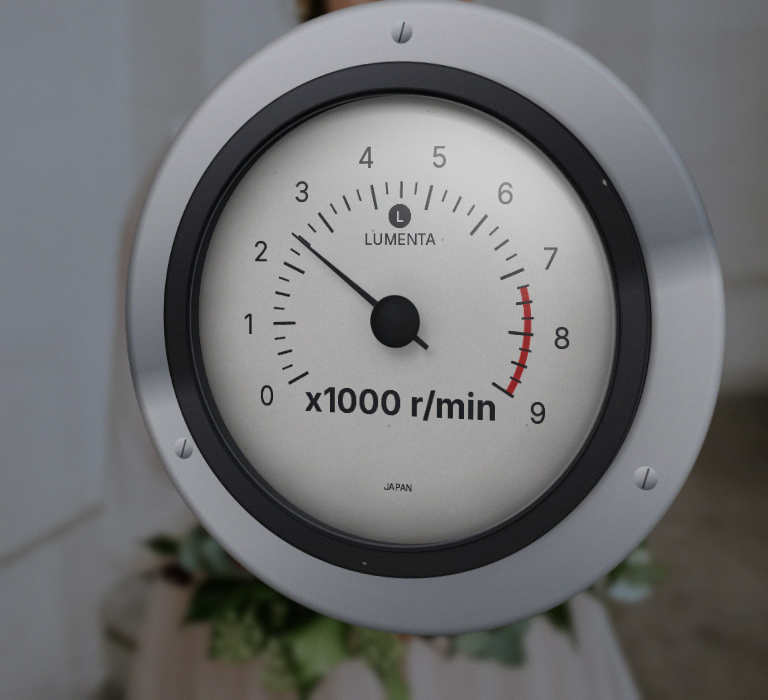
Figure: 2500 rpm
